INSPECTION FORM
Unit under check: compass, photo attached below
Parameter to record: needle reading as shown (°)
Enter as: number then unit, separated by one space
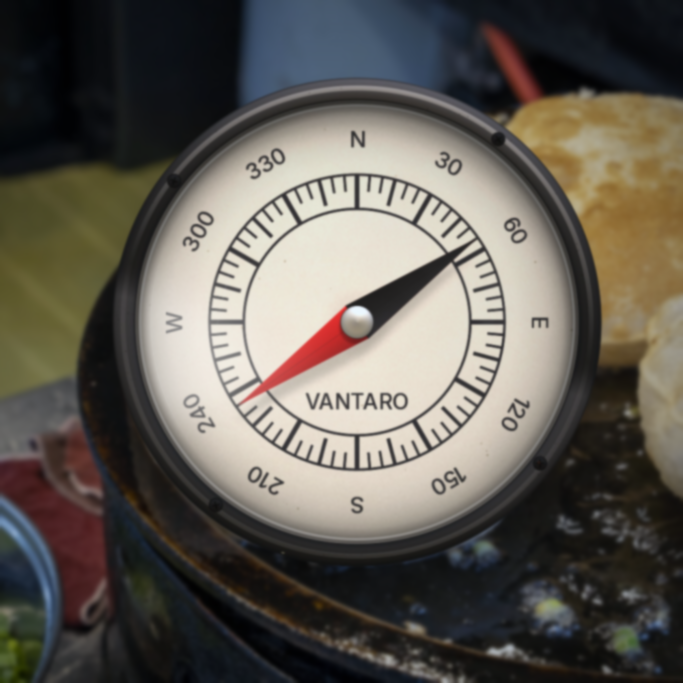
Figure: 235 °
